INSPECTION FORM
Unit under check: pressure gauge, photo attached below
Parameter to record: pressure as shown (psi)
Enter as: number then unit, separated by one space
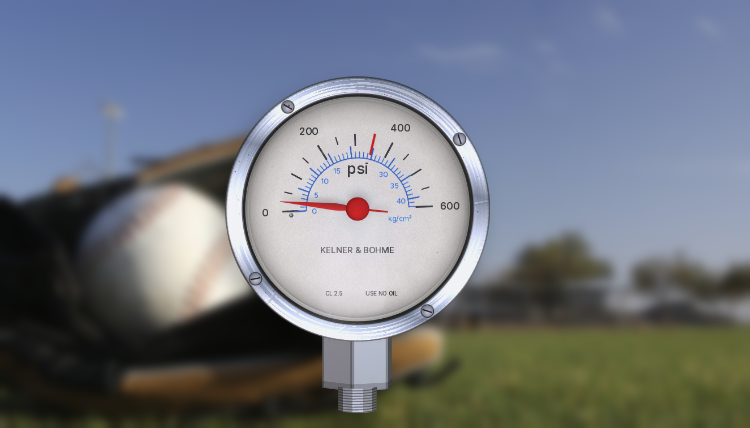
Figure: 25 psi
